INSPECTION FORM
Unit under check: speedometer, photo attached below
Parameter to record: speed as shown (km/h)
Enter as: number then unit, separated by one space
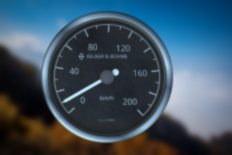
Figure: 10 km/h
